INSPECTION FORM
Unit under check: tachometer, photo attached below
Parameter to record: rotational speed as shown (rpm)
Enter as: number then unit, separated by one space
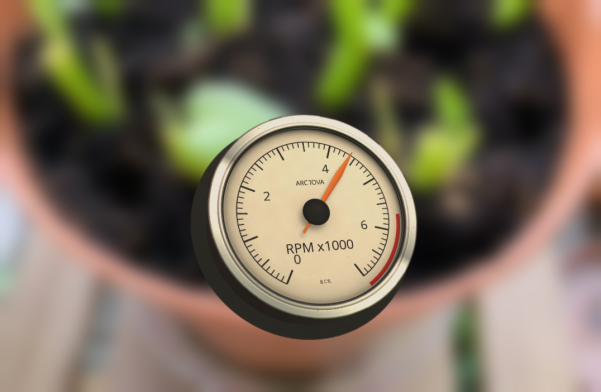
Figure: 4400 rpm
